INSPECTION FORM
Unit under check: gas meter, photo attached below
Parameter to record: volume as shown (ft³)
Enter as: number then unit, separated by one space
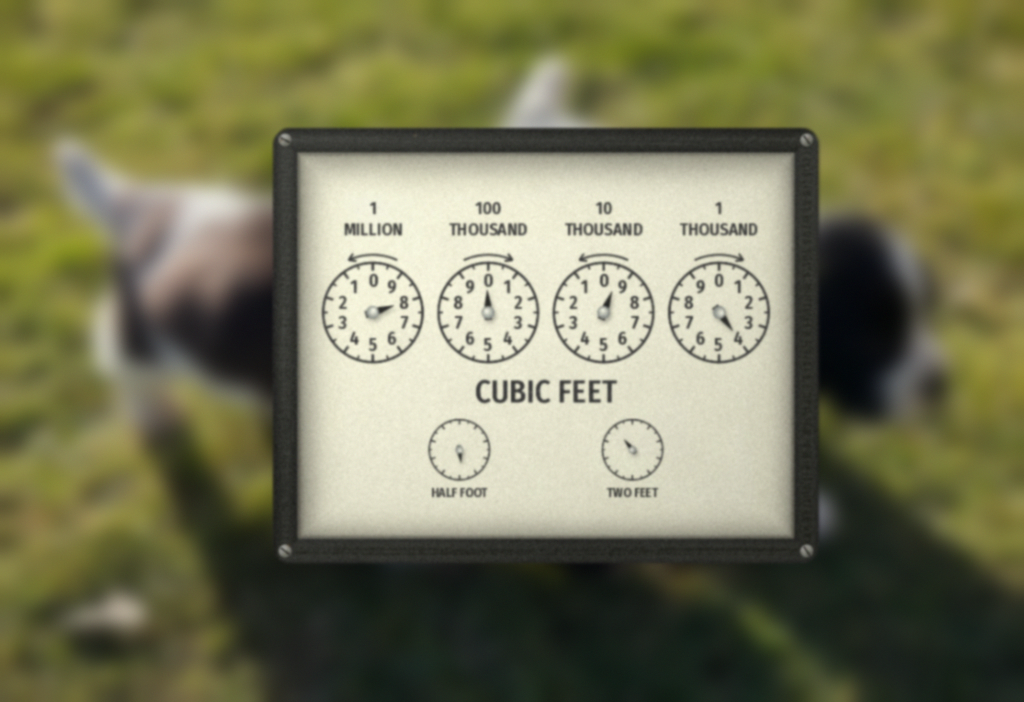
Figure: 799400 ft³
